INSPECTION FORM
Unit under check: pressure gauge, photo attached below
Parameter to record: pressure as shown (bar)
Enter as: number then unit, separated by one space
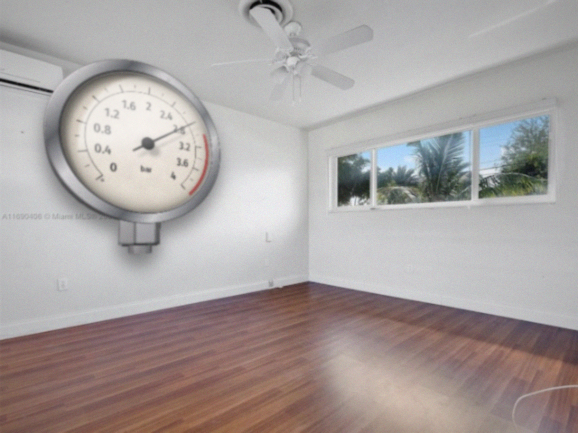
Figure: 2.8 bar
